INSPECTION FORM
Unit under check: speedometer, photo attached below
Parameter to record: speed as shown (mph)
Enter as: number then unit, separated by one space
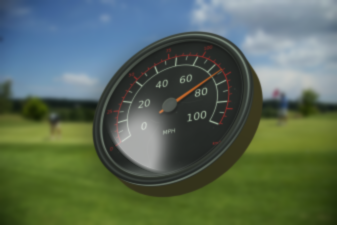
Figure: 75 mph
